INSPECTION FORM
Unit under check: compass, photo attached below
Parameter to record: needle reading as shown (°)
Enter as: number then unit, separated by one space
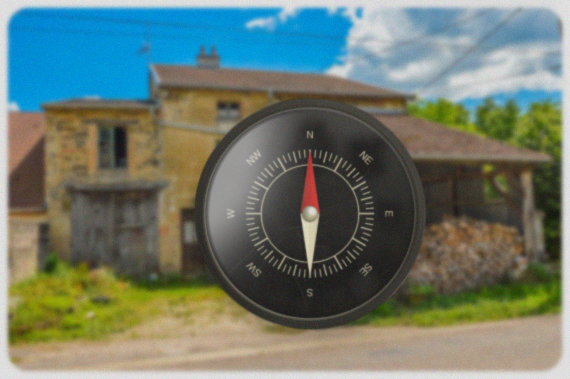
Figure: 0 °
